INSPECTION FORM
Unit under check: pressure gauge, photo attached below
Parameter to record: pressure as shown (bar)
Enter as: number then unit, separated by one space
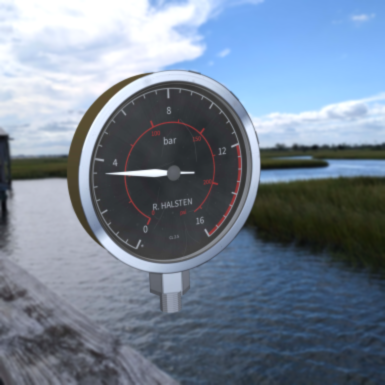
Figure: 3.5 bar
